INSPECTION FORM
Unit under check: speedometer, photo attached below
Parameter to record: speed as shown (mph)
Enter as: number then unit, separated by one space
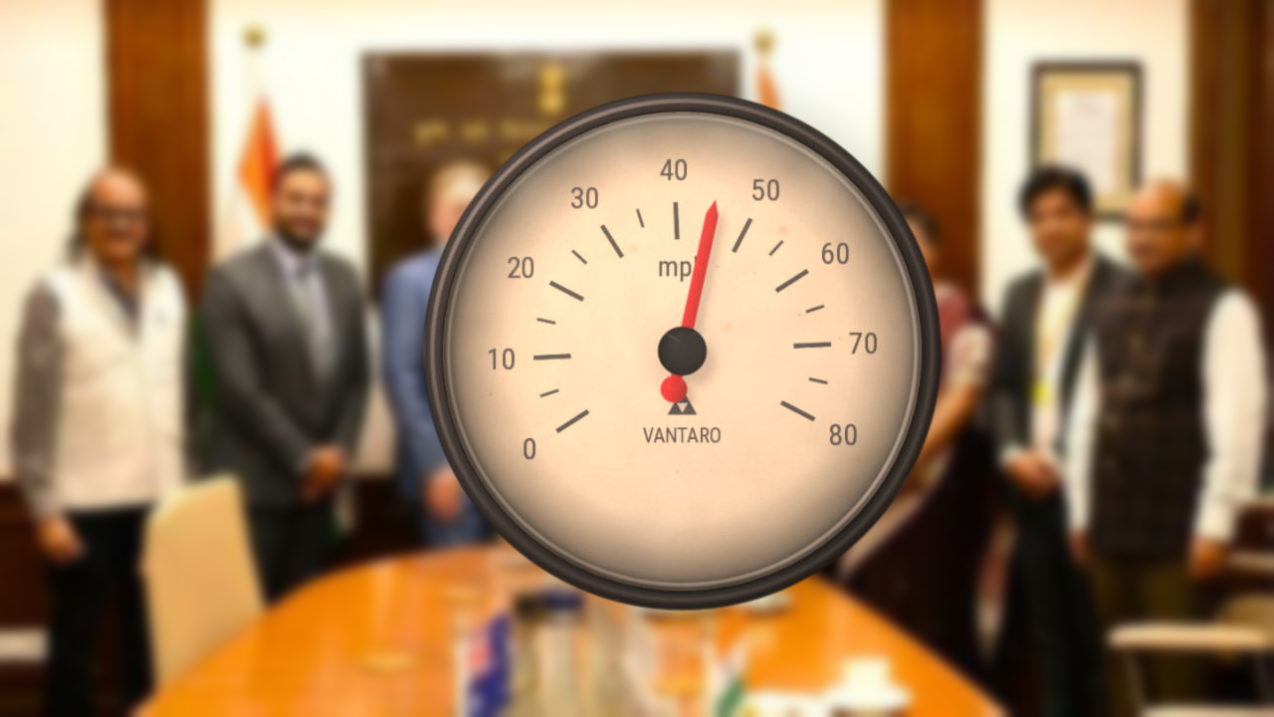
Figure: 45 mph
